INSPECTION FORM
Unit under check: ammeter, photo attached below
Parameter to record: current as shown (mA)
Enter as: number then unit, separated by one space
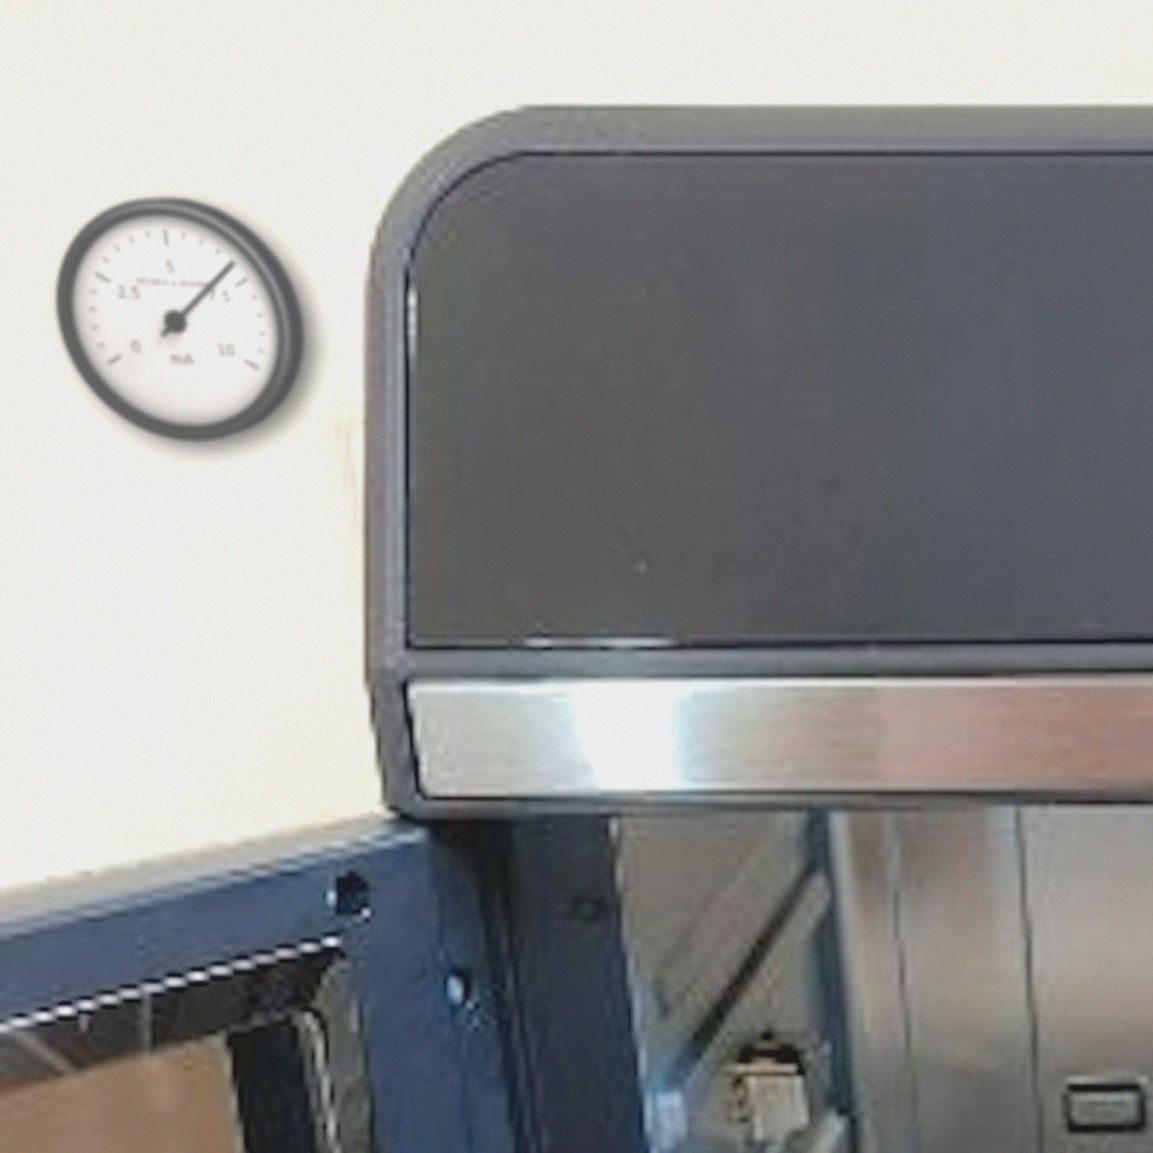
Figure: 7 mA
